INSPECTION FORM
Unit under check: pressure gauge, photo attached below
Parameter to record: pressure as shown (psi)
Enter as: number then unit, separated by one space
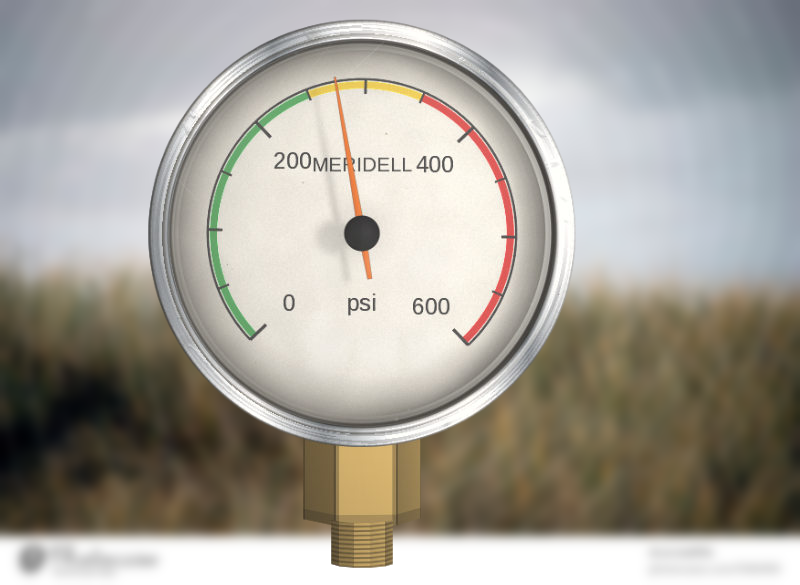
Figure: 275 psi
